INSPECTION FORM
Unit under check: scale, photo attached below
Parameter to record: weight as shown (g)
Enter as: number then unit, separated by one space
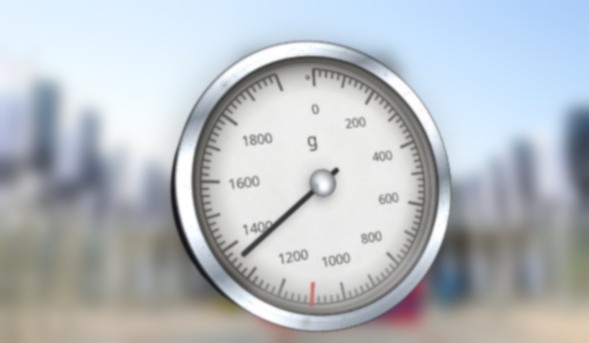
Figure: 1360 g
